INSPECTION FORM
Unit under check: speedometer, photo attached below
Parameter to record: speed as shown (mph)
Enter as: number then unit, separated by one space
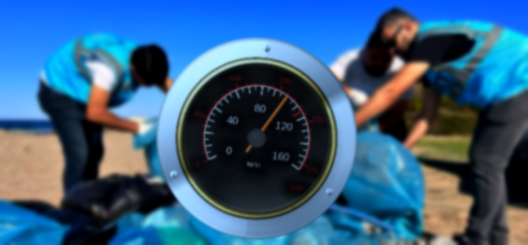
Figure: 100 mph
